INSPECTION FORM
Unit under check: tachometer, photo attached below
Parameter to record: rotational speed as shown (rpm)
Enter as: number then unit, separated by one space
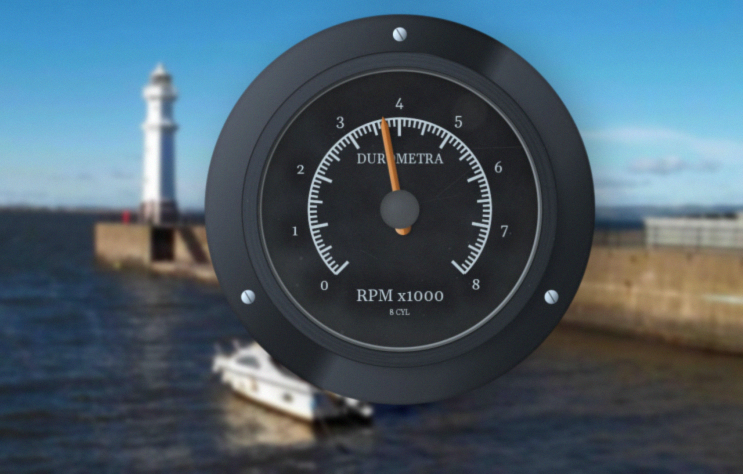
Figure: 3700 rpm
